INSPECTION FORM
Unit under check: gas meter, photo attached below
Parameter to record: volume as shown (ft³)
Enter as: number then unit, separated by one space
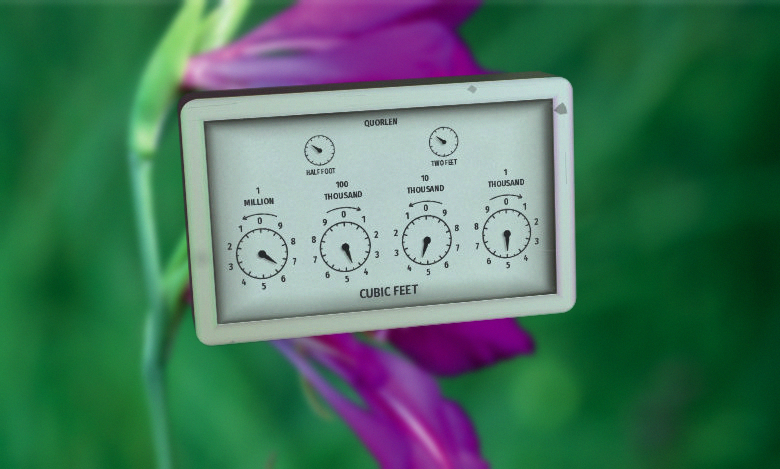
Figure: 644500 ft³
